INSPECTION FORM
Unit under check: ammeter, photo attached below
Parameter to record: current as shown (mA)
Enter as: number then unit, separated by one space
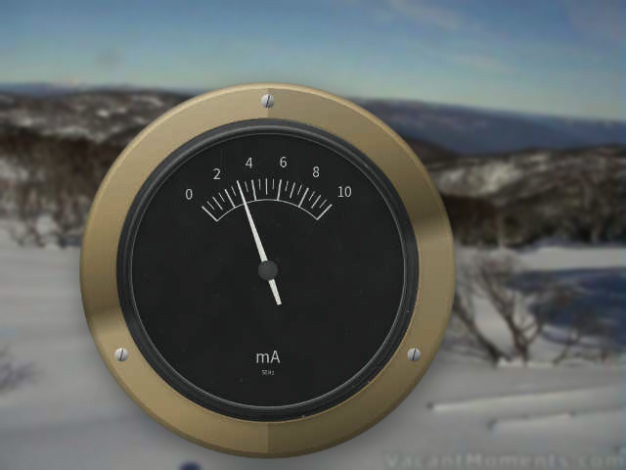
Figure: 3 mA
